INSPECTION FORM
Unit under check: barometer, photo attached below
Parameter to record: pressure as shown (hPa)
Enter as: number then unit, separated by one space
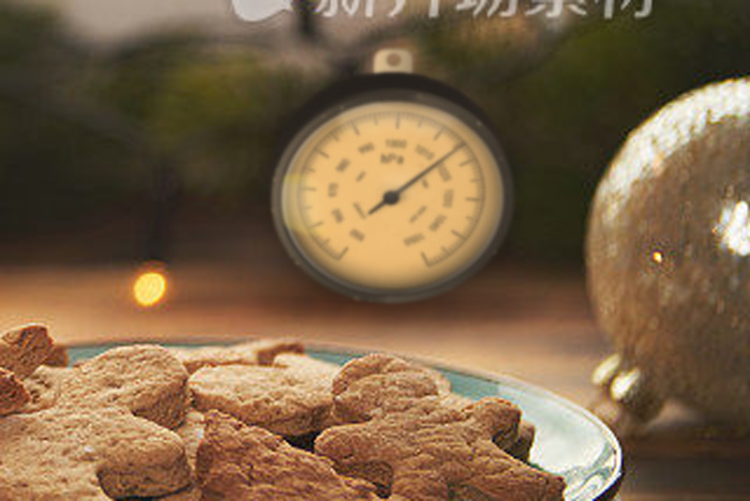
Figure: 1015 hPa
